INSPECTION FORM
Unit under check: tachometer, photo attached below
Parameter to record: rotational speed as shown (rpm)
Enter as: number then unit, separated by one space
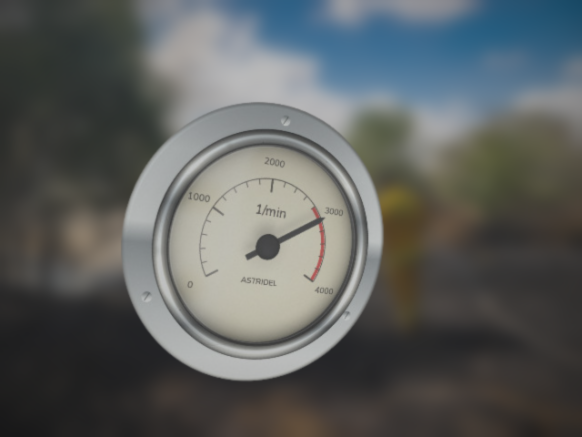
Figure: 3000 rpm
